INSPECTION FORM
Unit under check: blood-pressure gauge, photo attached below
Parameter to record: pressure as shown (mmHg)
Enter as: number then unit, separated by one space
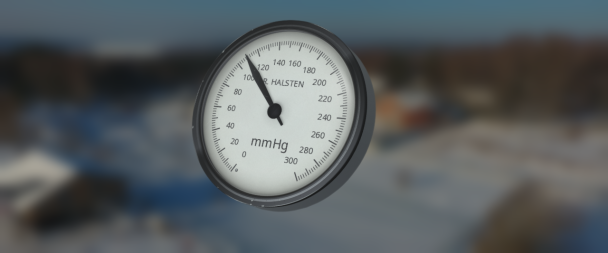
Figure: 110 mmHg
